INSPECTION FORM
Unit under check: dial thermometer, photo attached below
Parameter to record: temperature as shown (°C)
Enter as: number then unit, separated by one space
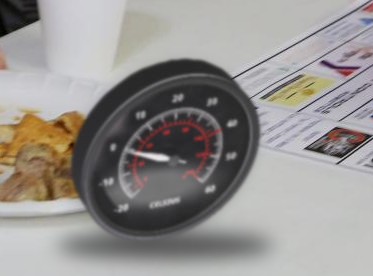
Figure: 0 °C
